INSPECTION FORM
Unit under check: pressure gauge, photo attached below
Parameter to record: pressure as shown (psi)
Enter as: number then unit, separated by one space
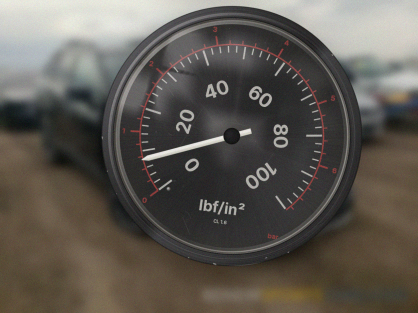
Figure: 8 psi
